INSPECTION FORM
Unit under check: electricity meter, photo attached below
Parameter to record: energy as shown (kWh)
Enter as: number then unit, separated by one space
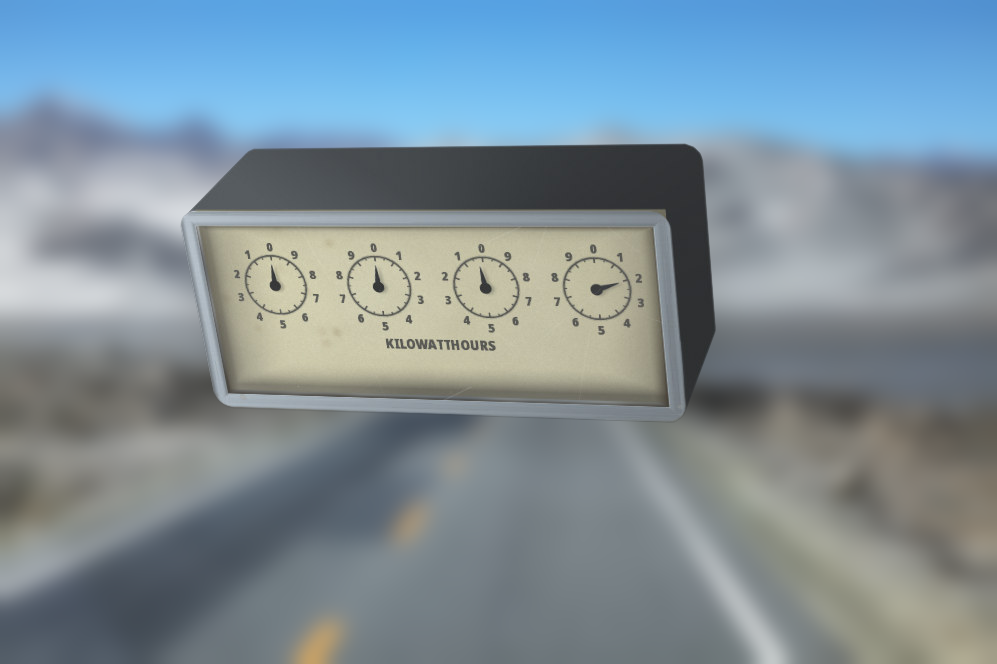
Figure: 2 kWh
